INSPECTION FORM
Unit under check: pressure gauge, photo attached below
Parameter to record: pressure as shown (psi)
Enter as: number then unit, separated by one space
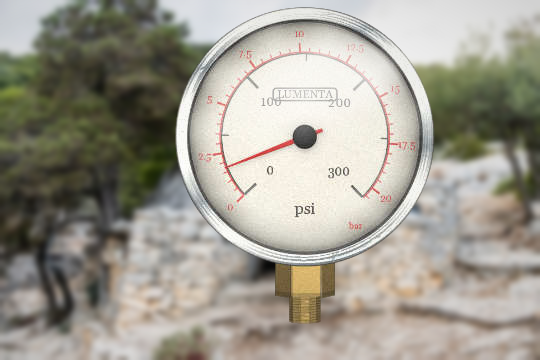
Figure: 25 psi
